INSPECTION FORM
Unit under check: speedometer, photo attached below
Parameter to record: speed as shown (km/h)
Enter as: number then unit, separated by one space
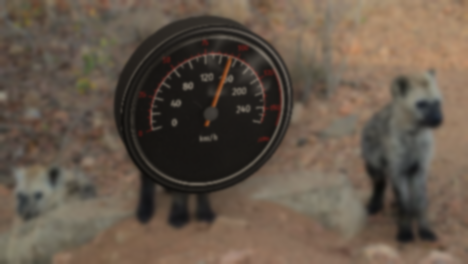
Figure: 150 km/h
